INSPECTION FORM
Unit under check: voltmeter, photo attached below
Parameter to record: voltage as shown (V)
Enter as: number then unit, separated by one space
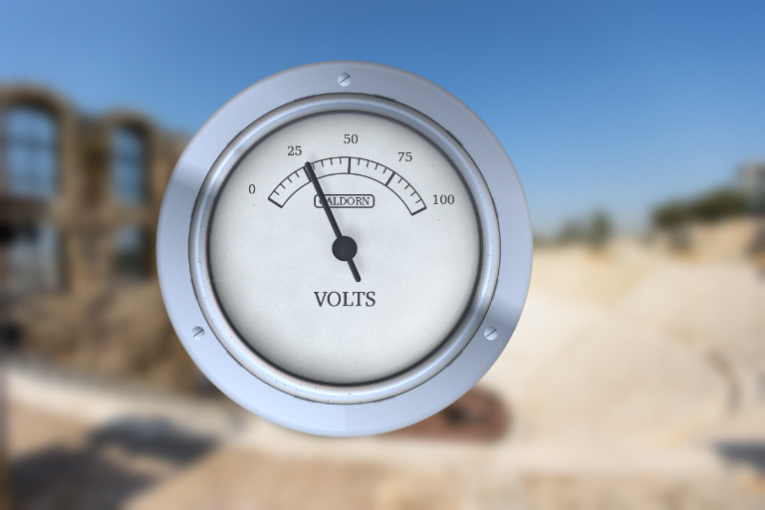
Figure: 27.5 V
